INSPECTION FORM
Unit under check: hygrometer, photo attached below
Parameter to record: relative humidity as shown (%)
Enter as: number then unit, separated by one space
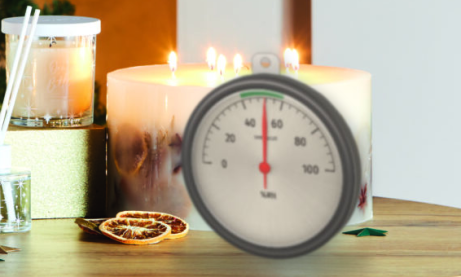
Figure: 52 %
